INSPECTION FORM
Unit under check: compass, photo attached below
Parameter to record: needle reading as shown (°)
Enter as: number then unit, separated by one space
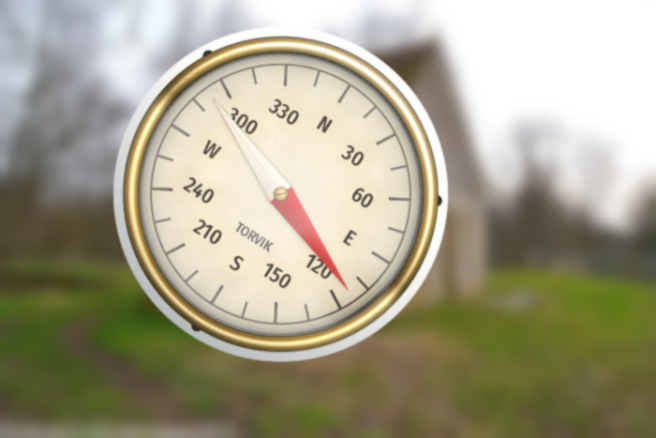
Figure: 112.5 °
